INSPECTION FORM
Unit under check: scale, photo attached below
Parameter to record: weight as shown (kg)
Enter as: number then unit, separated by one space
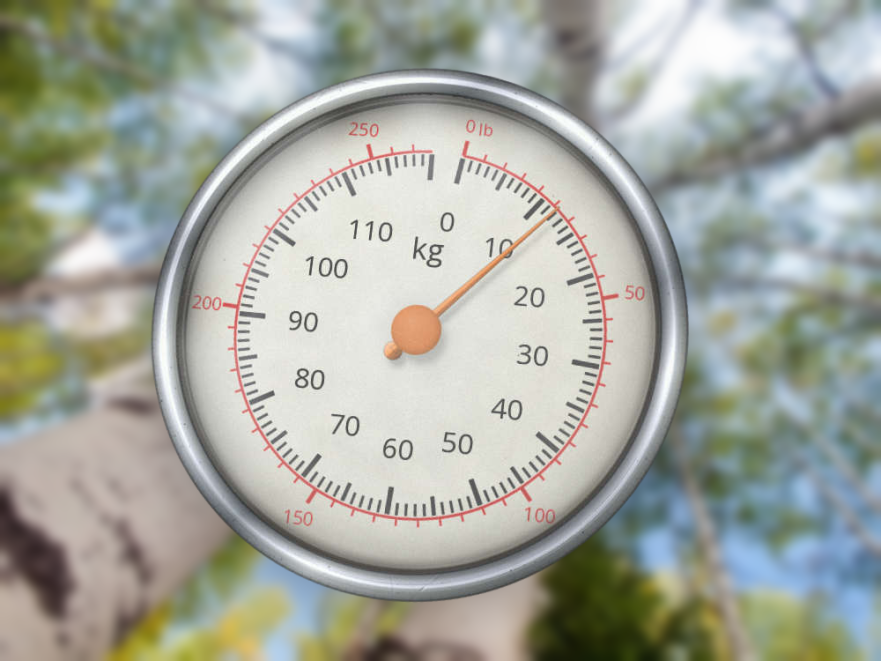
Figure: 12 kg
